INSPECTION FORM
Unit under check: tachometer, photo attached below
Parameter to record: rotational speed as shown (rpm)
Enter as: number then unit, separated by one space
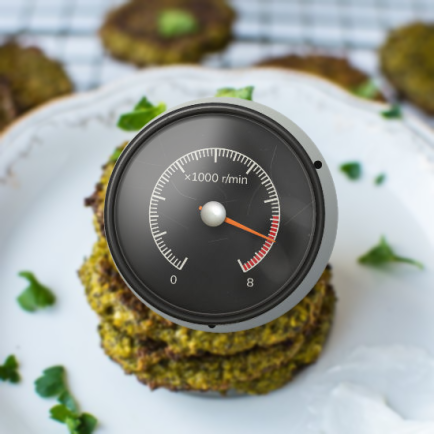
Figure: 7000 rpm
